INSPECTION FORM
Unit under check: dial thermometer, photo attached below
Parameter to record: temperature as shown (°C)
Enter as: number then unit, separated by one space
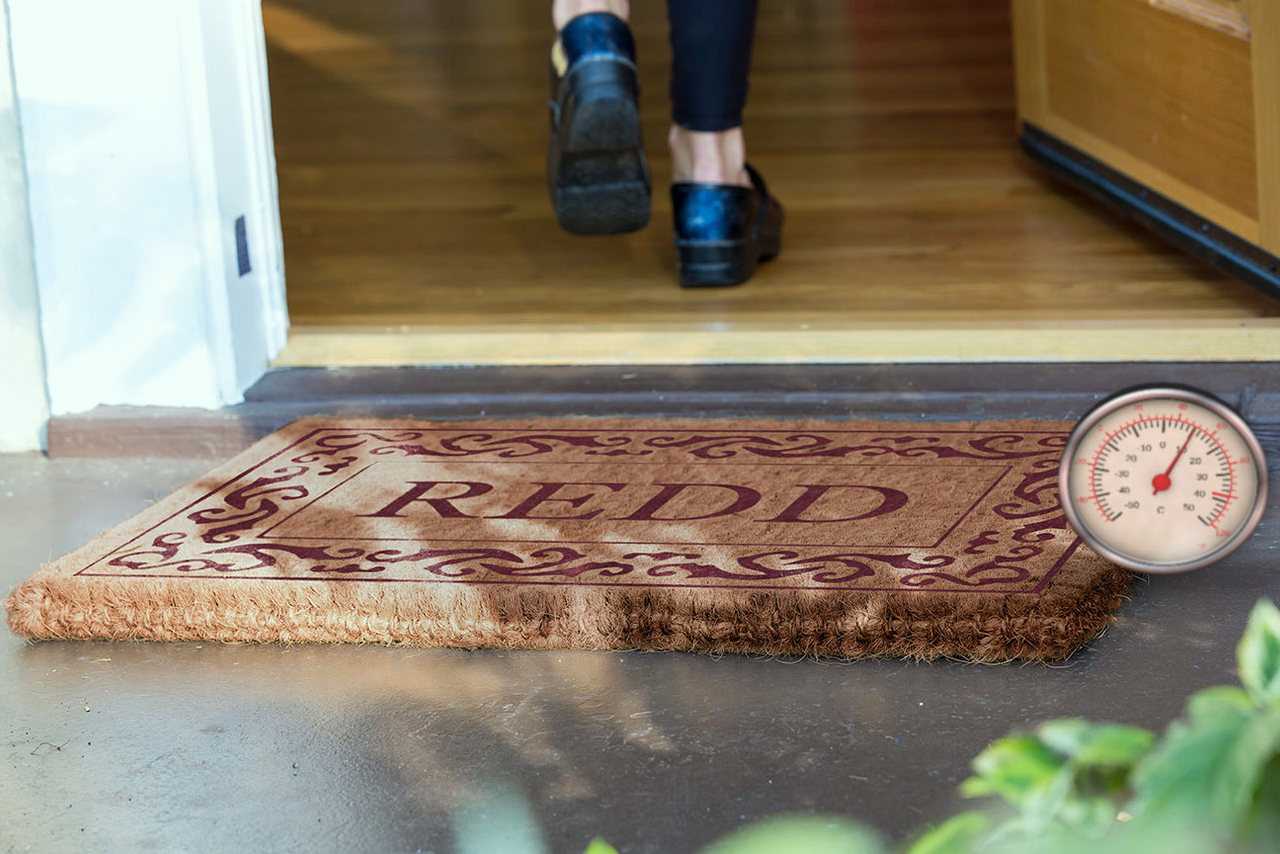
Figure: 10 °C
